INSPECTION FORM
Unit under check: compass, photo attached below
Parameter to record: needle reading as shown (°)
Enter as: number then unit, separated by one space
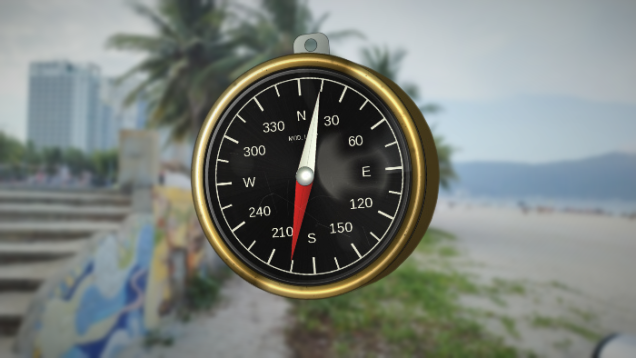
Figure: 195 °
